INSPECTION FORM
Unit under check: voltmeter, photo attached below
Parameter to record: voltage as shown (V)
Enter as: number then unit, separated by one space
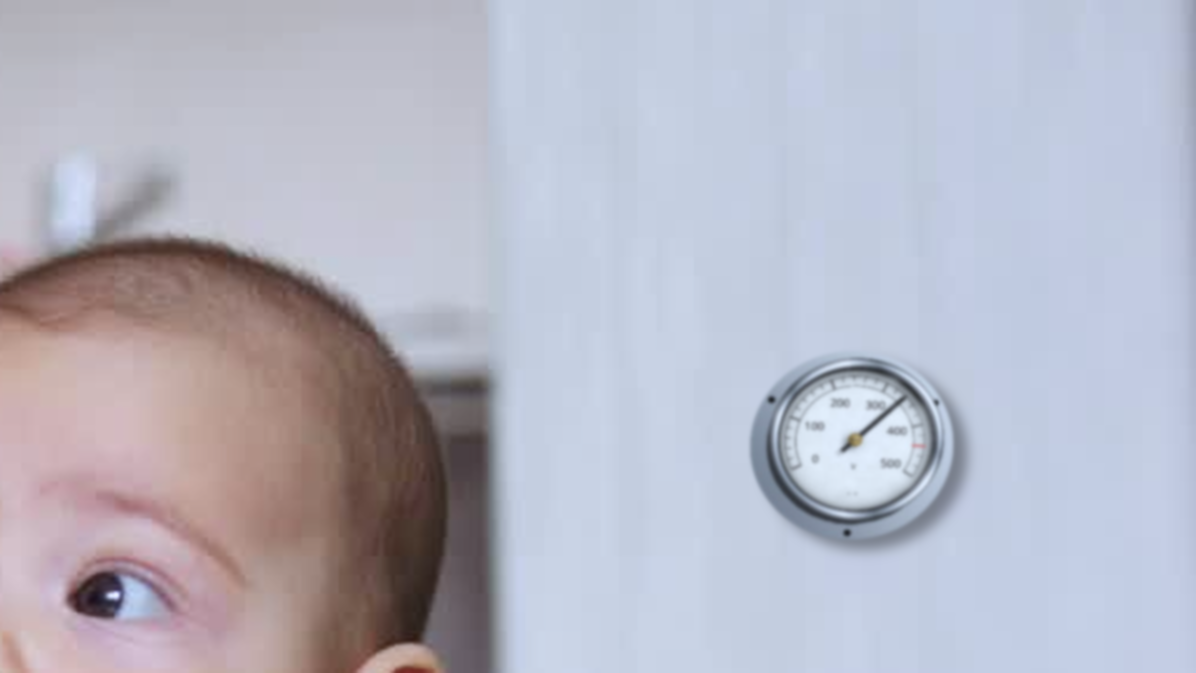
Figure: 340 V
